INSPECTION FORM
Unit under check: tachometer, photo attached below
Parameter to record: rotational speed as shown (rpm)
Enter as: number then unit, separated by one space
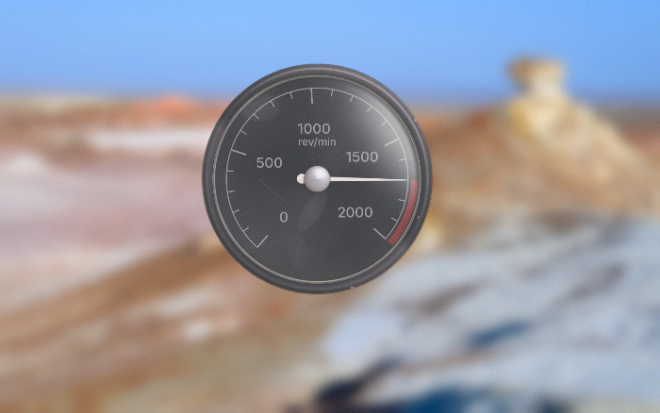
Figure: 1700 rpm
